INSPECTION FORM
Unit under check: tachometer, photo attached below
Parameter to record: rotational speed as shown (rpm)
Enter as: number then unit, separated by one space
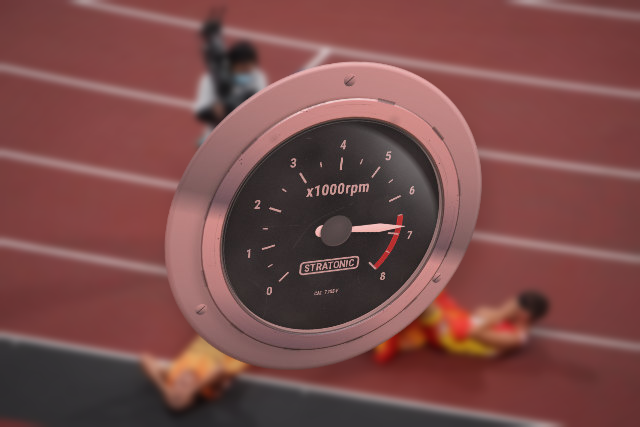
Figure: 6750 rpm
